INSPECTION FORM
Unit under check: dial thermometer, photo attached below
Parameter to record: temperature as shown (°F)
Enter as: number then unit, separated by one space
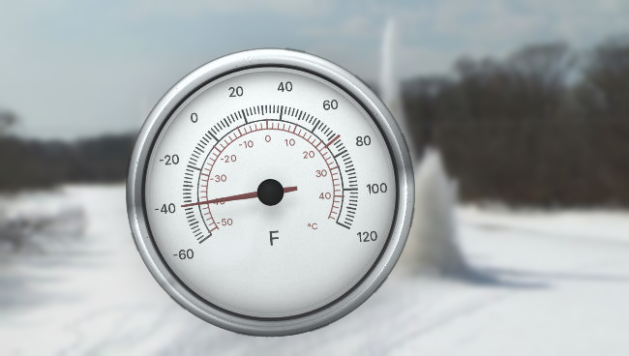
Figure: -40 °F
